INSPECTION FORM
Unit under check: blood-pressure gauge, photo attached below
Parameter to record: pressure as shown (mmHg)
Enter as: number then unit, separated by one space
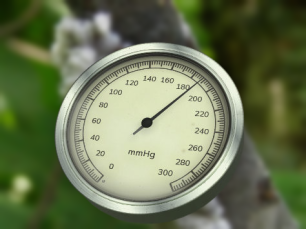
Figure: 190 mmHg
